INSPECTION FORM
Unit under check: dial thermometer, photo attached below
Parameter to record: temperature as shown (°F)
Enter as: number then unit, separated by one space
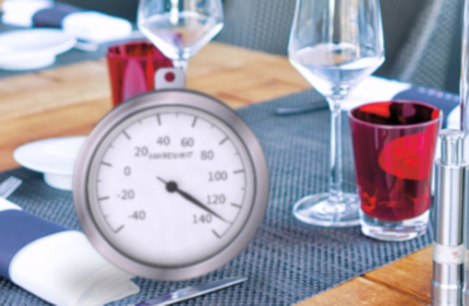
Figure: 130 °F
